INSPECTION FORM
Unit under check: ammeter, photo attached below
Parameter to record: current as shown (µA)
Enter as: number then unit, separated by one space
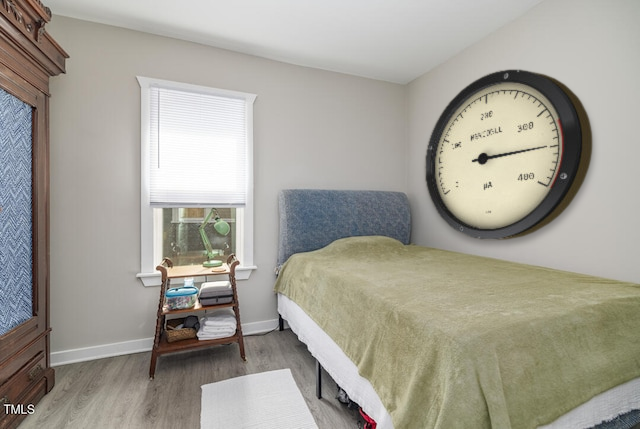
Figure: 350 µA
